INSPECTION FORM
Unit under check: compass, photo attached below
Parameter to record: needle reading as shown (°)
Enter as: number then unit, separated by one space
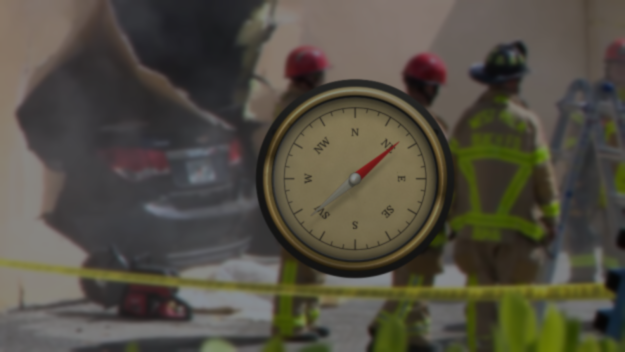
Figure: 50 °
